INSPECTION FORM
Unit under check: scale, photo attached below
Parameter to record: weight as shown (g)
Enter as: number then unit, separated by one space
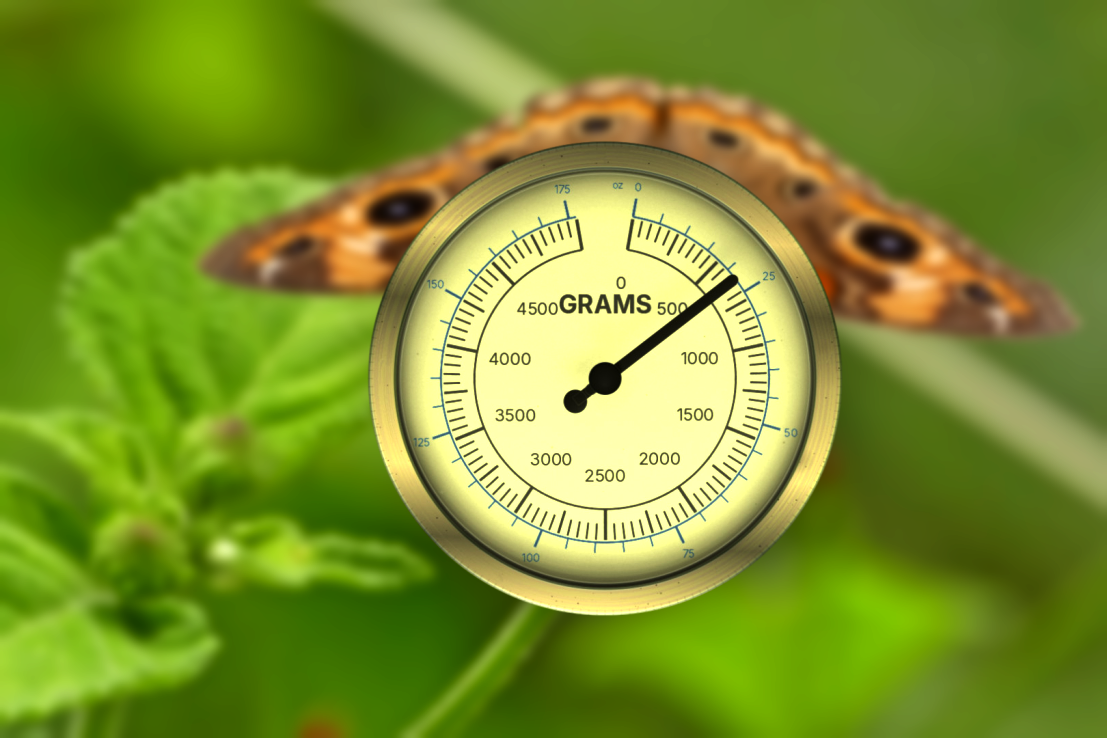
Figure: 625 g
